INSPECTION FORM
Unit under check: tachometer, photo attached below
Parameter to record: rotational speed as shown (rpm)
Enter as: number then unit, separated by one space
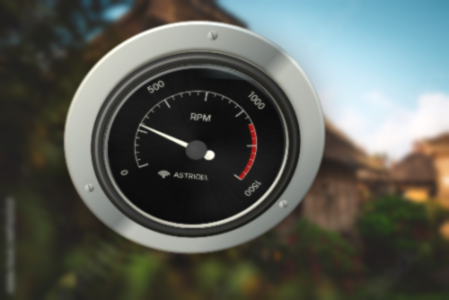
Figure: 300 rpm
